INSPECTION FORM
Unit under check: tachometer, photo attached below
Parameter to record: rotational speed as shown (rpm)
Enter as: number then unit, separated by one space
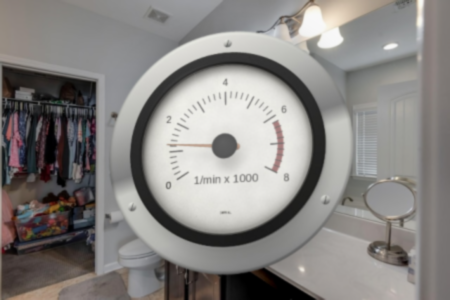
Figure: 1200 rpm
